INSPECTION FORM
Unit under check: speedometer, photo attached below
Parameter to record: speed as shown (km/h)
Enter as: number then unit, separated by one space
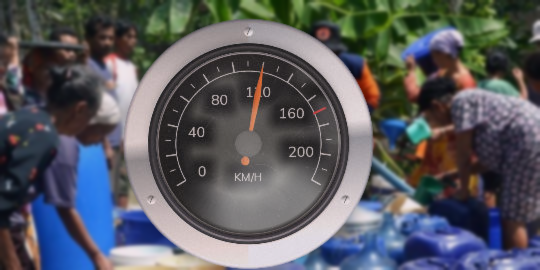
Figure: 120 km/h
